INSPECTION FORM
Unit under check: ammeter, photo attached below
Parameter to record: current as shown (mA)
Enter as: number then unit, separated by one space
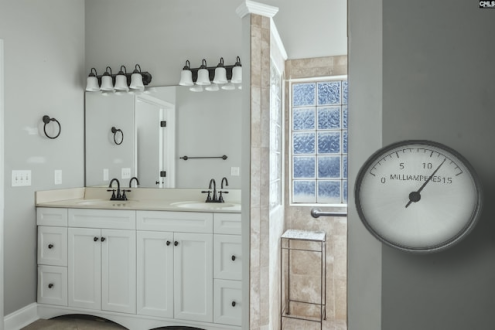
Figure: 12 mA
